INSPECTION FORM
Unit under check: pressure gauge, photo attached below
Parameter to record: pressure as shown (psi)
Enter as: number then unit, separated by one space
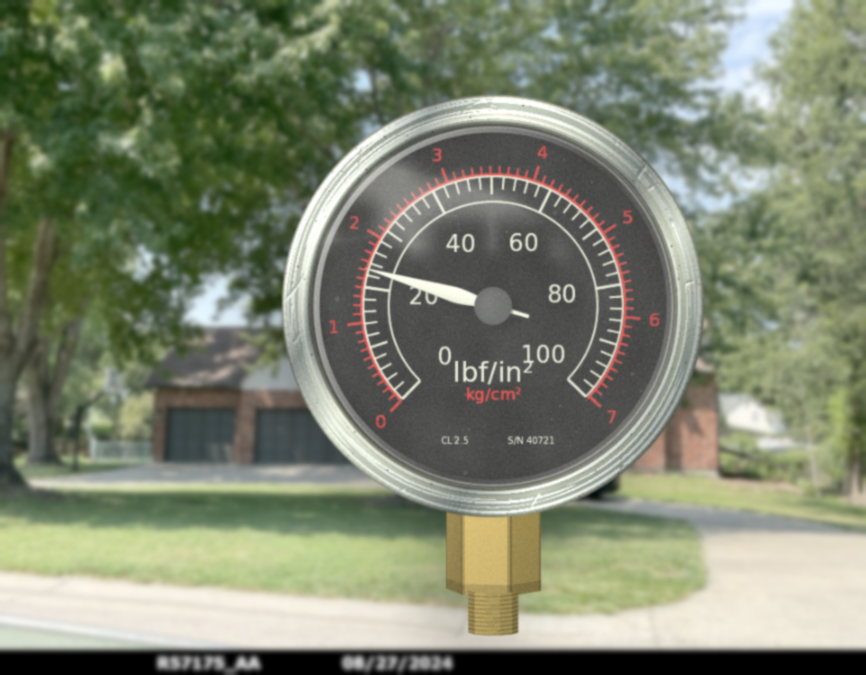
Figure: 23 psi
